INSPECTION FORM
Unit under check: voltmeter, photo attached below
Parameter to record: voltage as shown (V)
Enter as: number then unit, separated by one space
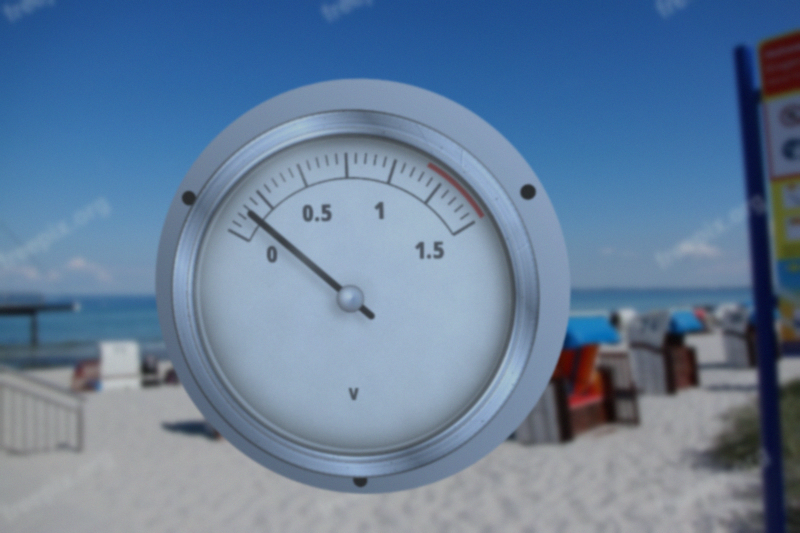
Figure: 0.15 V
